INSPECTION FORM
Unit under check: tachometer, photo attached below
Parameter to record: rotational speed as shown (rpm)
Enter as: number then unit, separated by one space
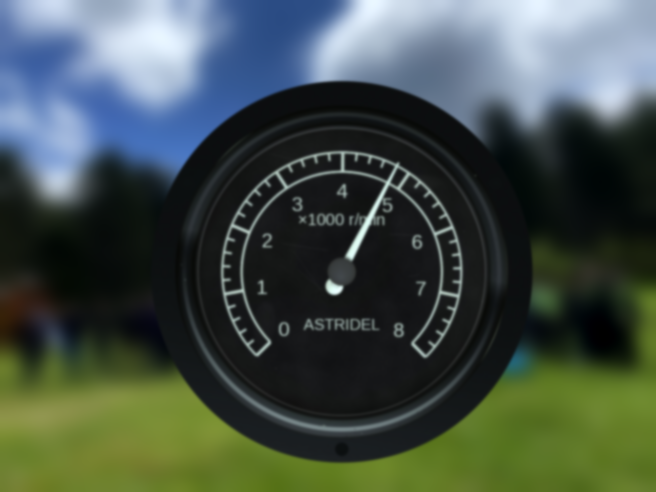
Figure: 4800 rpm
